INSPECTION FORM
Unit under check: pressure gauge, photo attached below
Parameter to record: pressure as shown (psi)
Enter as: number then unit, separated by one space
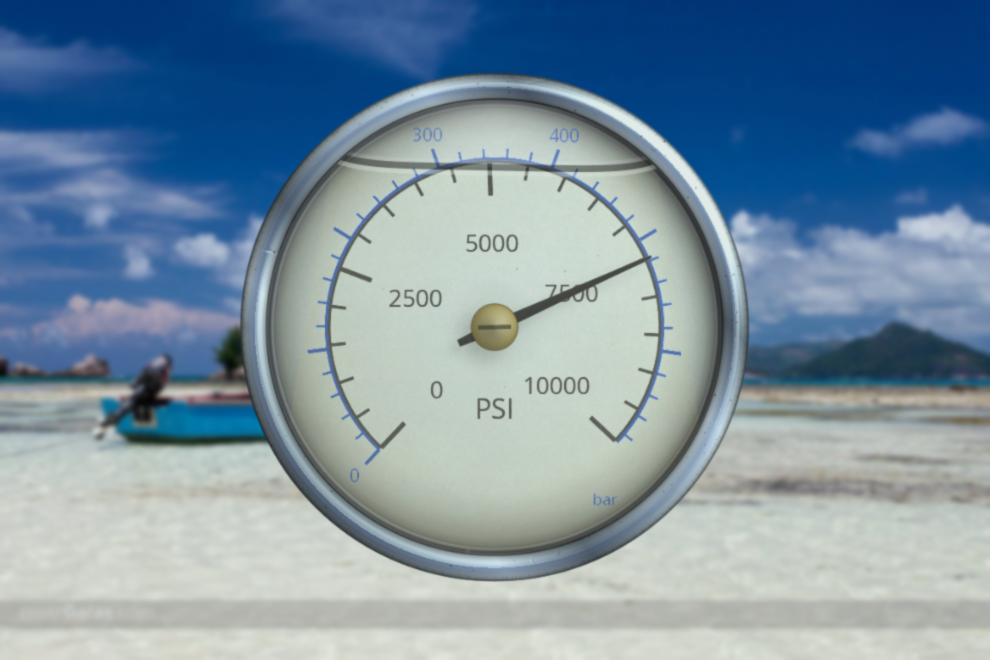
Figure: 7500 psi
